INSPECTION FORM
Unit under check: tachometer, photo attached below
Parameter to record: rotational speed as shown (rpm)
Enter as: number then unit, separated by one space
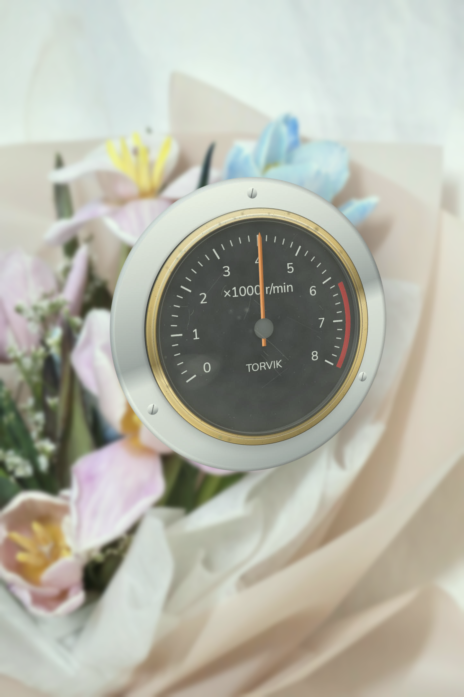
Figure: 4000 rpm
